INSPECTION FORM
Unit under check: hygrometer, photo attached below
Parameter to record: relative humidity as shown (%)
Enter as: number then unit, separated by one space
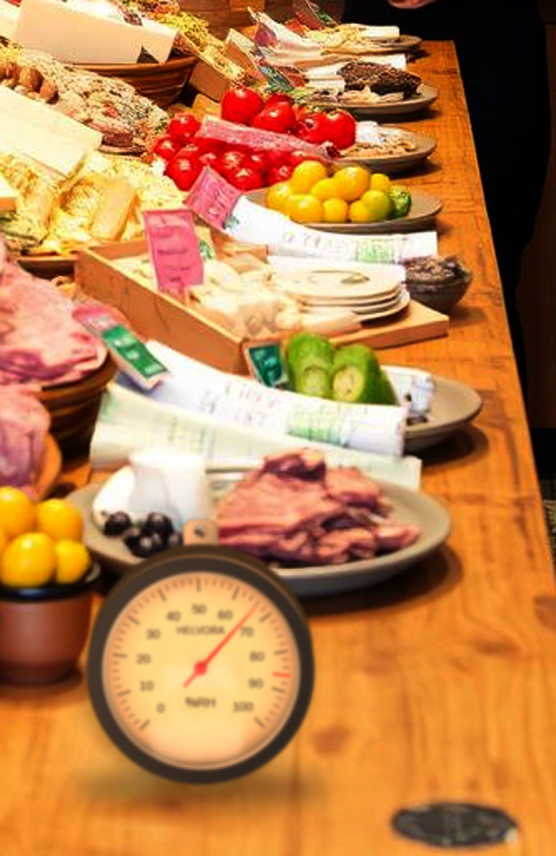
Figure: 66 %
